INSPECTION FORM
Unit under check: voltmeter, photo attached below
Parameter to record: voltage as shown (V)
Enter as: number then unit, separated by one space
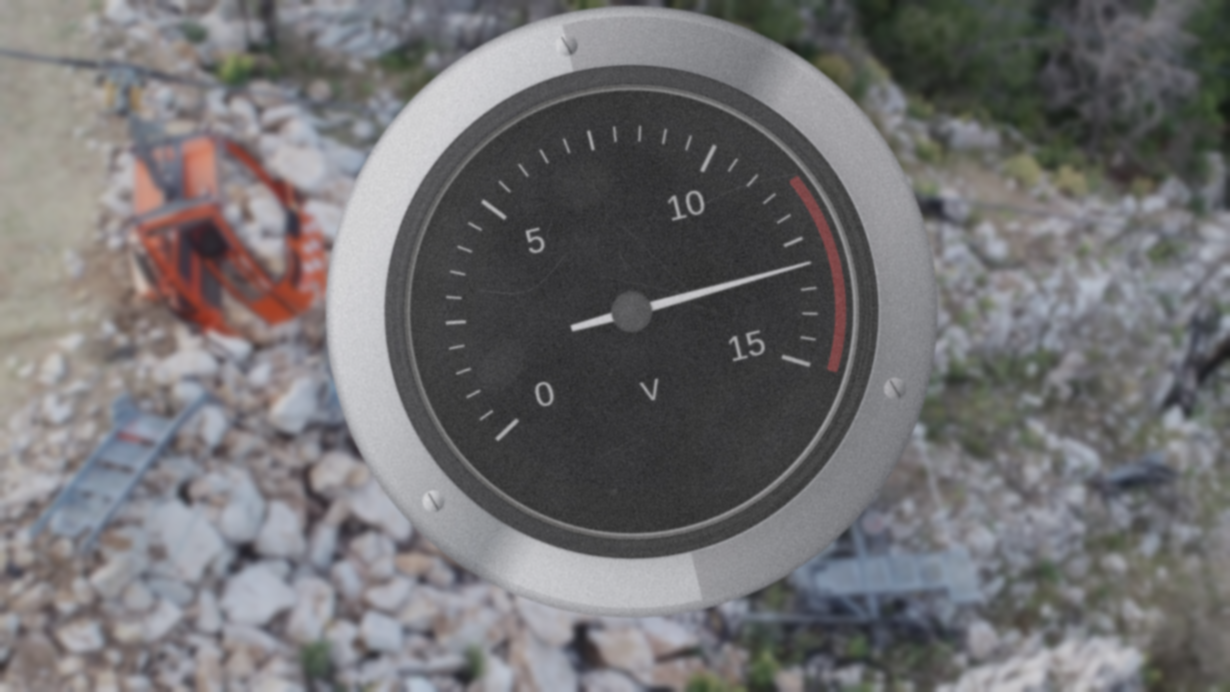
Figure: 13 V
